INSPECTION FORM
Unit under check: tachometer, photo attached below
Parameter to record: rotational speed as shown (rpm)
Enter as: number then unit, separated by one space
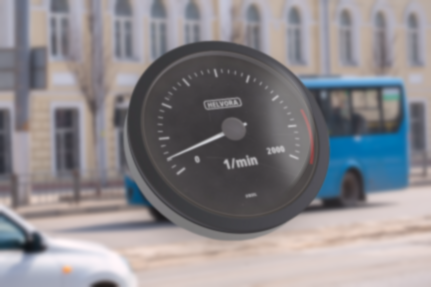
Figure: 100 rpm
